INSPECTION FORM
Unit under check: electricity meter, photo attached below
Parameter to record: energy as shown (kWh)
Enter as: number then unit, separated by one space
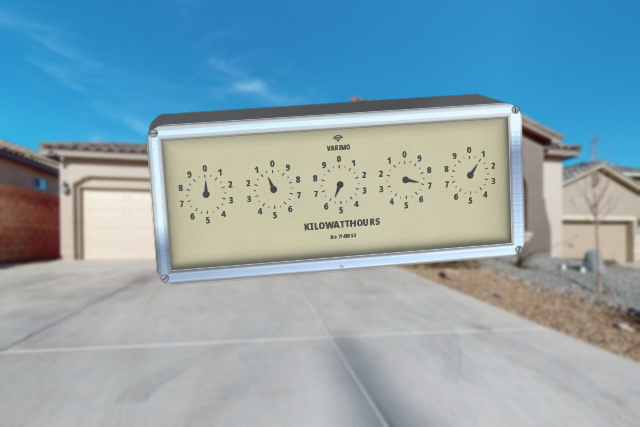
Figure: 571 kWh
